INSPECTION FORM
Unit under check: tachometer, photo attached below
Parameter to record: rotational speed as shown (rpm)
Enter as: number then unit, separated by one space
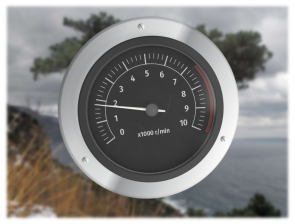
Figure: 1800 rpm
